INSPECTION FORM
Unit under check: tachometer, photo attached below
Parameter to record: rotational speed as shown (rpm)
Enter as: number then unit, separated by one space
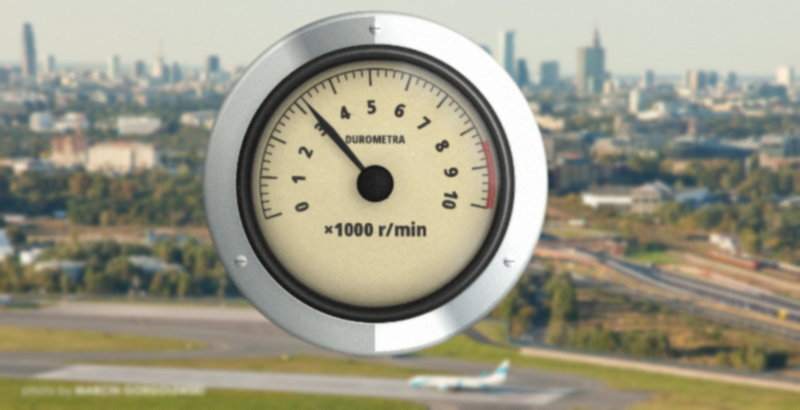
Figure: 3200 rpm
